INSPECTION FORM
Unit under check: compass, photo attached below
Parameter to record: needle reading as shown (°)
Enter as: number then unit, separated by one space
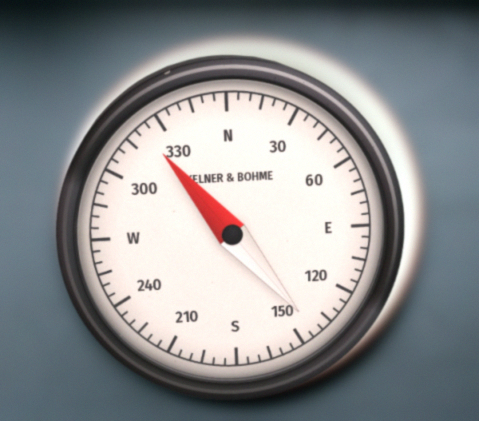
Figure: 322.5 °
